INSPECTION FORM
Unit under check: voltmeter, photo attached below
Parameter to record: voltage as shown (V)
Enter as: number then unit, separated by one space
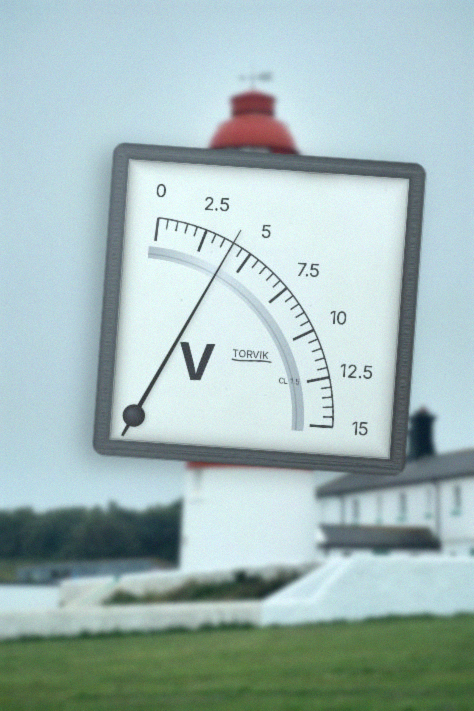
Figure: 4 V
